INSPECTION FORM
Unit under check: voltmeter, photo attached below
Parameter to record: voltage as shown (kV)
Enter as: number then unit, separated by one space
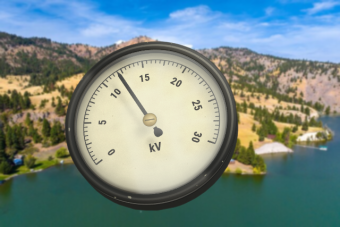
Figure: 12 kV
